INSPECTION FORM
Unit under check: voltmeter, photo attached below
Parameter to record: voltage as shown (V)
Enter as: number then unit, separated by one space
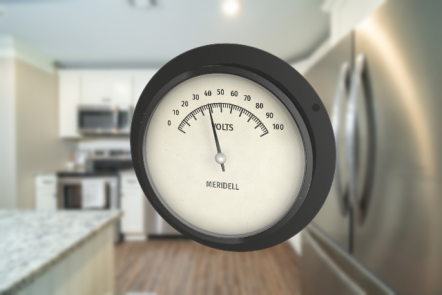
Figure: 40 V
